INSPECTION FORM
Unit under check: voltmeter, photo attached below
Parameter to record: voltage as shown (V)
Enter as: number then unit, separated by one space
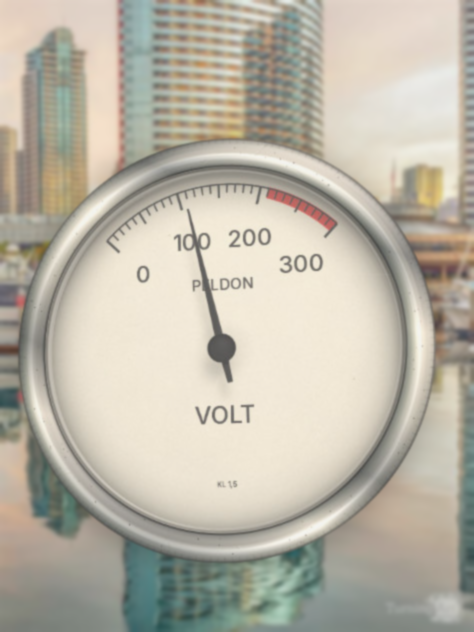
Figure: 110 V
